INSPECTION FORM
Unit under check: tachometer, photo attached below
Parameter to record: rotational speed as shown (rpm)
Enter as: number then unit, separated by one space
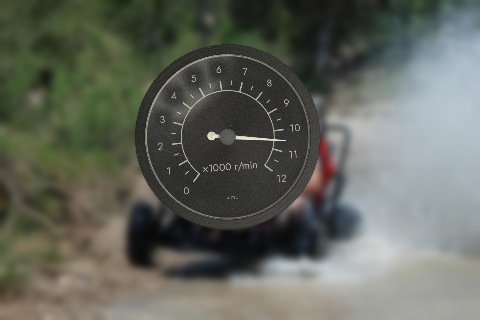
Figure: 10500 rpm
